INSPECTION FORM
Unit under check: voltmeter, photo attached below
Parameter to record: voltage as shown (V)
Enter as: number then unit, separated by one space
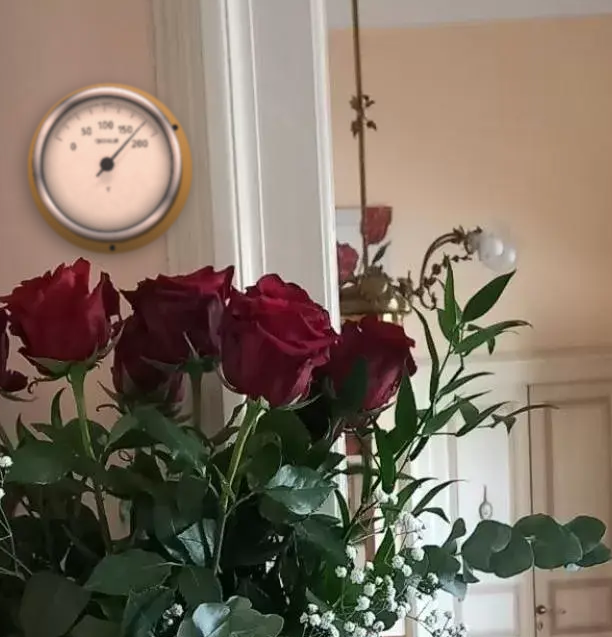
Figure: 175 V
